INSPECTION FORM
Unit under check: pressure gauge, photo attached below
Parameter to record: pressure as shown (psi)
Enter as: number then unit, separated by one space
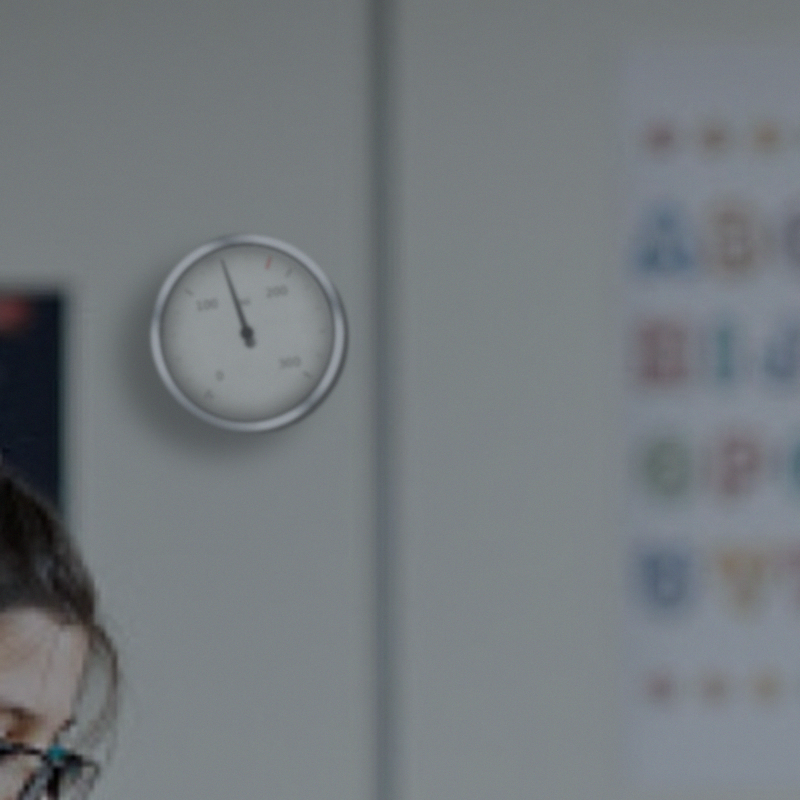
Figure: 140 psi
